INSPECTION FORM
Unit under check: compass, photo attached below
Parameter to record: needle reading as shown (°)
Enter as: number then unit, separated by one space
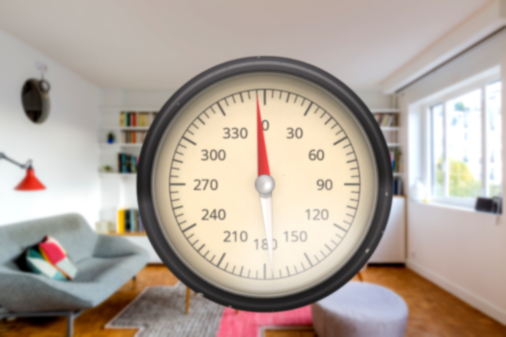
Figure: 355 °
